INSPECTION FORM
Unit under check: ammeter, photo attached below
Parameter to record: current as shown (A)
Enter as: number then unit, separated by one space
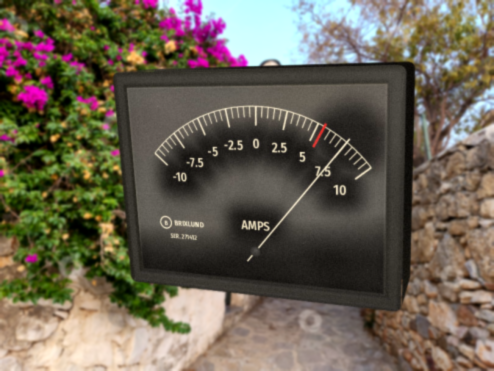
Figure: 7.5 A
